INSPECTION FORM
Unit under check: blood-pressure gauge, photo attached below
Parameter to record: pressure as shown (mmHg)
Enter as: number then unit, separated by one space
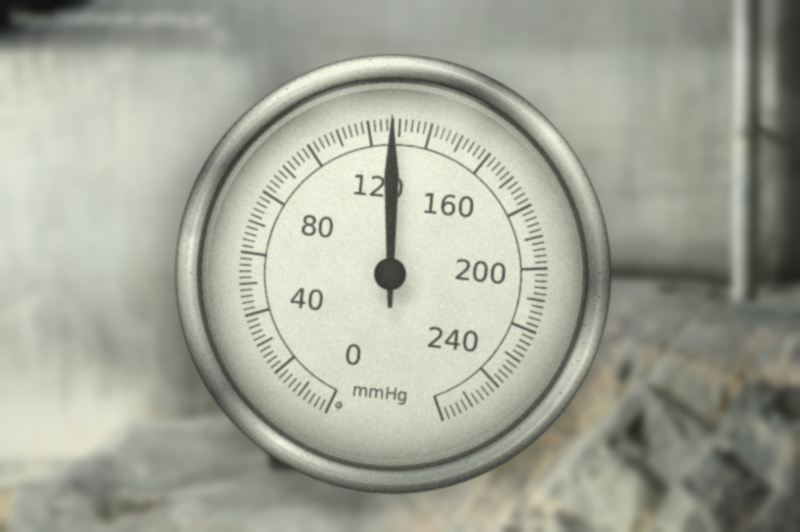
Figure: 128 mmHg
